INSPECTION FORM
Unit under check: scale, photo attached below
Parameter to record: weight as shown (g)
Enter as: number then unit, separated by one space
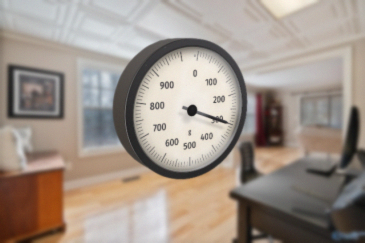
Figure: 300 g
